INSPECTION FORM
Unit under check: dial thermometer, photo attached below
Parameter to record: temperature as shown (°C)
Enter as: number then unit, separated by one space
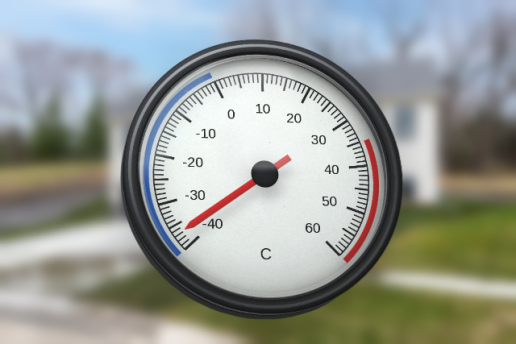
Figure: -37 °C
